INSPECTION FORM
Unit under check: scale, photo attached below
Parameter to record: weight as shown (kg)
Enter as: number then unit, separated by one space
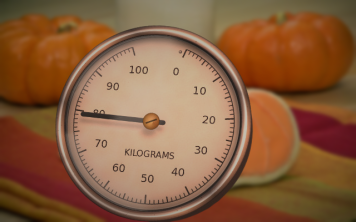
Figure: 79 kg
